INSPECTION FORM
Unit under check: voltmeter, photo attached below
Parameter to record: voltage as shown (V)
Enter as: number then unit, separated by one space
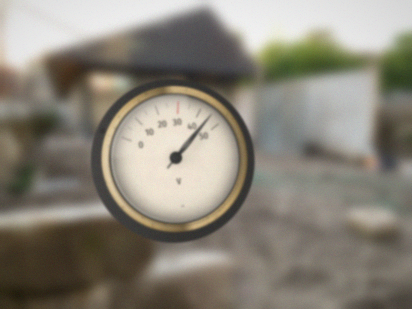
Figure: 45 V
